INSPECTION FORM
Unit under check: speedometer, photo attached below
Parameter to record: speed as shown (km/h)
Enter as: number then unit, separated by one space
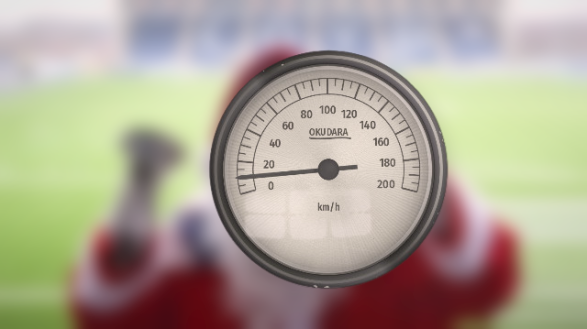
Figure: 10 km/h
